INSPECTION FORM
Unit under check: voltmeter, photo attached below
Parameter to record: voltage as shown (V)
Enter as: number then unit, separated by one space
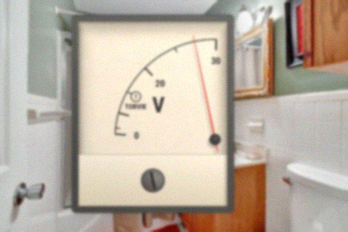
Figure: 27.5 V
